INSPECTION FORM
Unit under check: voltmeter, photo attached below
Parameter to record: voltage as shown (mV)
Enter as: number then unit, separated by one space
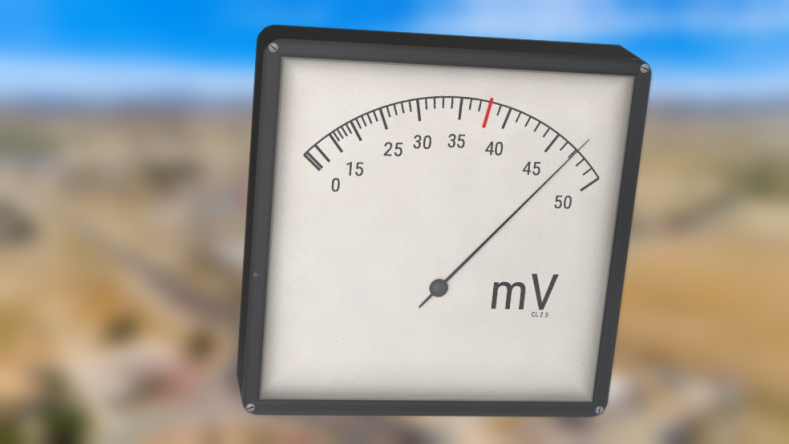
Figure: 47 mV
